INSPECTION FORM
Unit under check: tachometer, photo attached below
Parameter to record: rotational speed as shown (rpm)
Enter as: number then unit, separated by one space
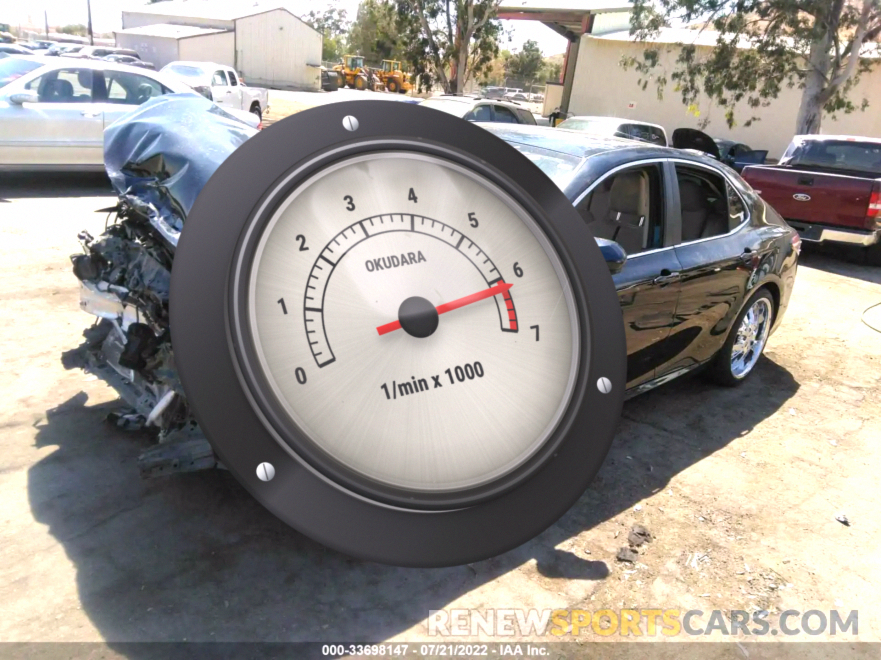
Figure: 6200 rpm
